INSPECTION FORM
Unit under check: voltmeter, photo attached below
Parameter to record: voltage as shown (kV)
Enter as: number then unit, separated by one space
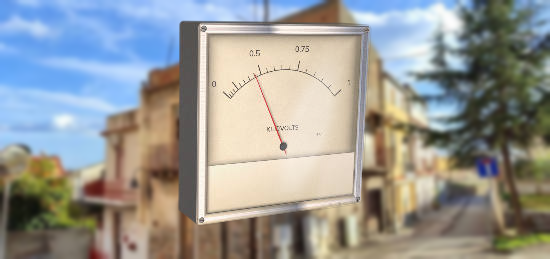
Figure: 0.45 kV
